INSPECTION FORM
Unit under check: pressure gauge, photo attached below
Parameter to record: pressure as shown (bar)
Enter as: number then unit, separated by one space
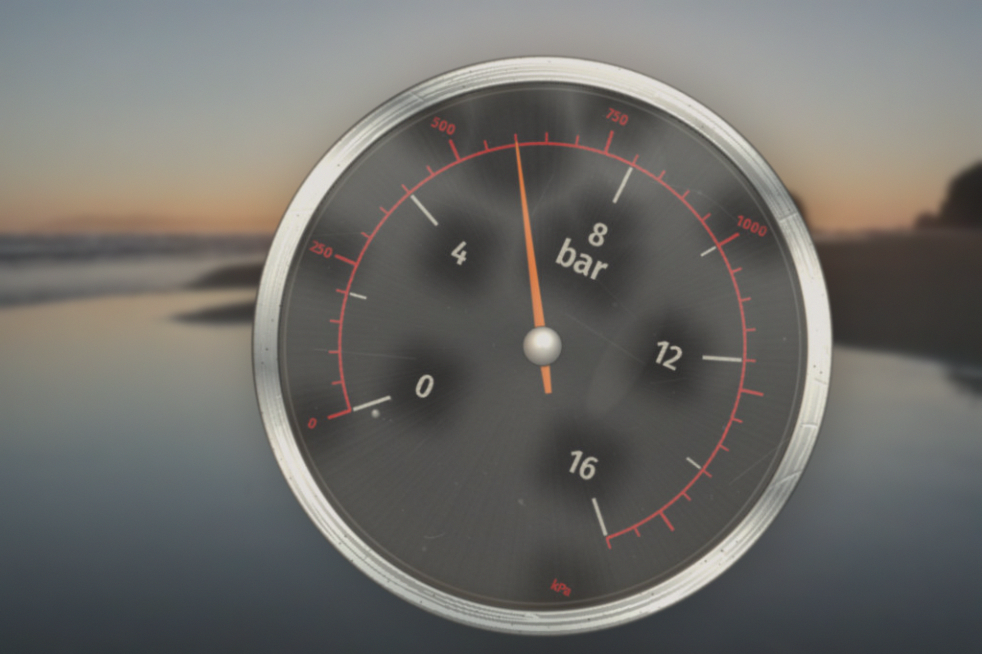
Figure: 6 bar
